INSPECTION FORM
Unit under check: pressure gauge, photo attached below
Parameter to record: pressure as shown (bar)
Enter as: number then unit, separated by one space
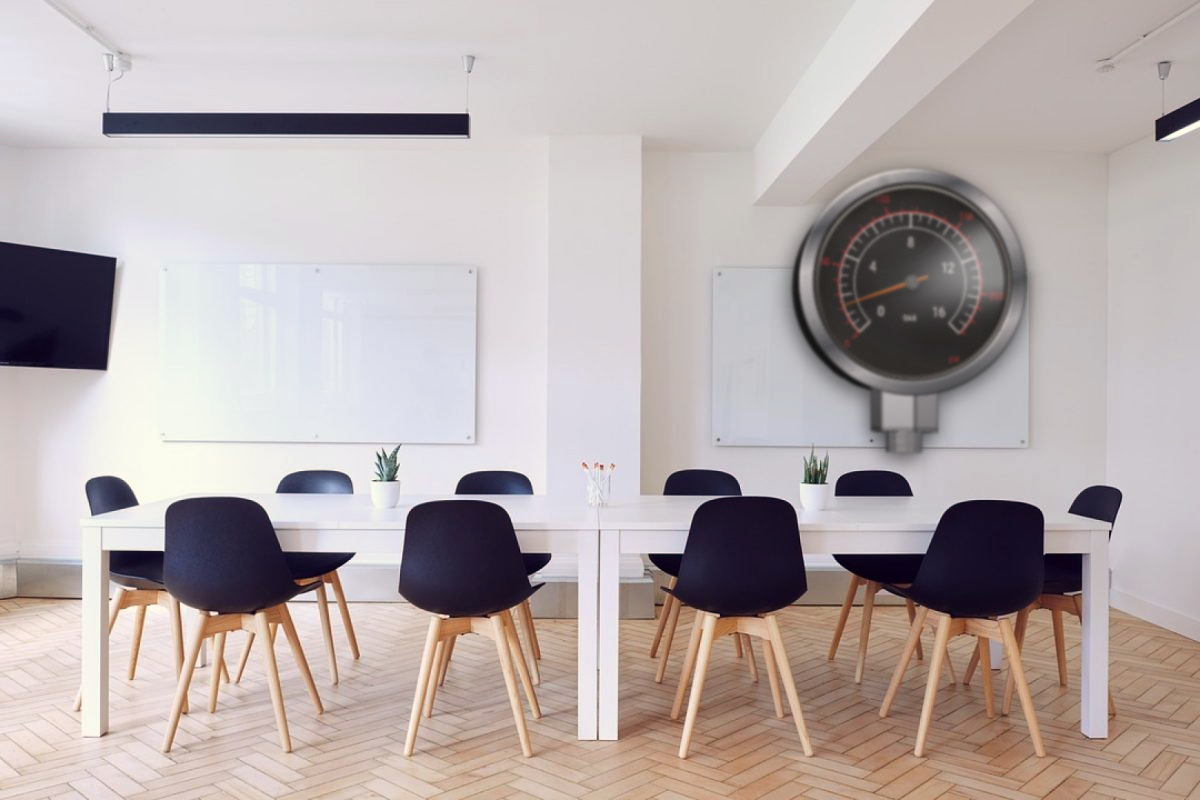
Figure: 1.5 bar
